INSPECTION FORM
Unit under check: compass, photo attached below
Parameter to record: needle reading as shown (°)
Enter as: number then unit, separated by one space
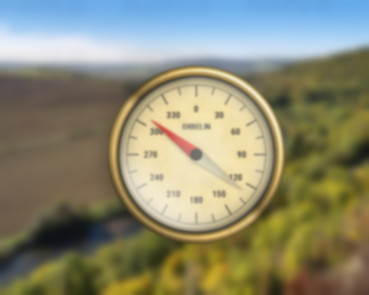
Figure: 307.5 °
